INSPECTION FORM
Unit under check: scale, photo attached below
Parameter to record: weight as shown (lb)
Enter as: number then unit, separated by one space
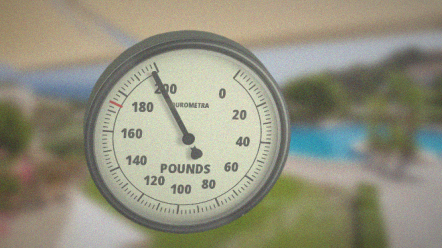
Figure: 198 lb
